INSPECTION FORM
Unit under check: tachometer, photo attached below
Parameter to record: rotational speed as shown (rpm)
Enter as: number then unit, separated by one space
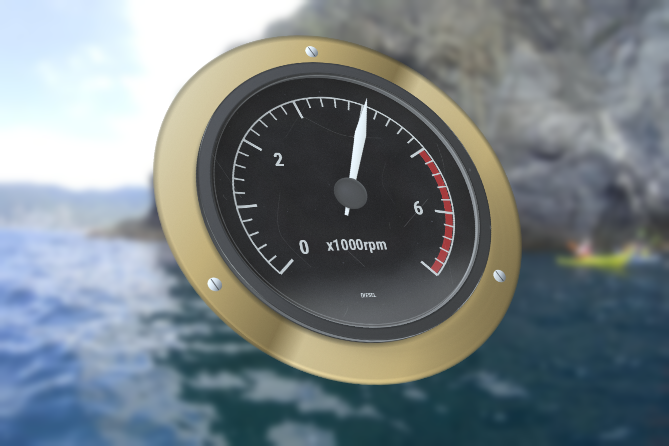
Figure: 4000 rpm
